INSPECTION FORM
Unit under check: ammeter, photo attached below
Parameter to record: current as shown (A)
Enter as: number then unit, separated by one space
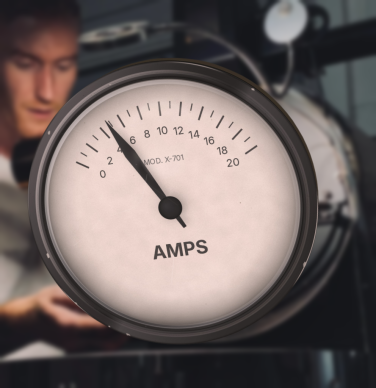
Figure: 5 A
